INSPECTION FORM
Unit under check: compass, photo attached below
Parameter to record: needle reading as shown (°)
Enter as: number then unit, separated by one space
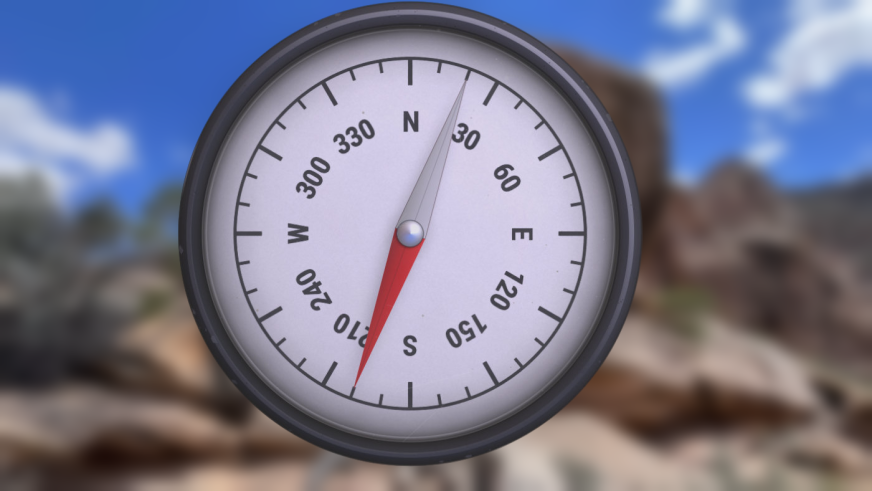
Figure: 200 °
